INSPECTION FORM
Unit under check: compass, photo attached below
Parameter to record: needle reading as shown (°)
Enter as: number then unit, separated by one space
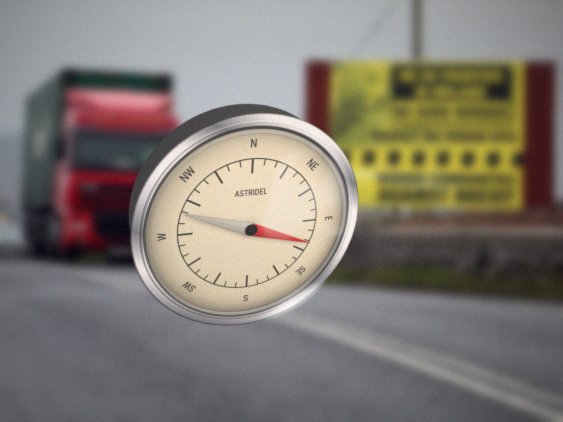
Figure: 110 °
